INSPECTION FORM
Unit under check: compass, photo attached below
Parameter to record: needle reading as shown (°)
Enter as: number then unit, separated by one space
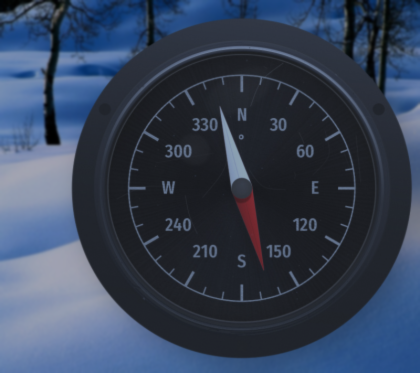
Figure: 165 °
